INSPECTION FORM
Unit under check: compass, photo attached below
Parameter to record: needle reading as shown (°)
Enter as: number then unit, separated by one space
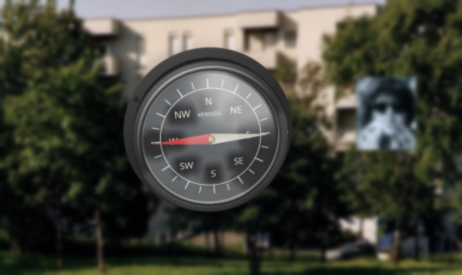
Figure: 270 °
